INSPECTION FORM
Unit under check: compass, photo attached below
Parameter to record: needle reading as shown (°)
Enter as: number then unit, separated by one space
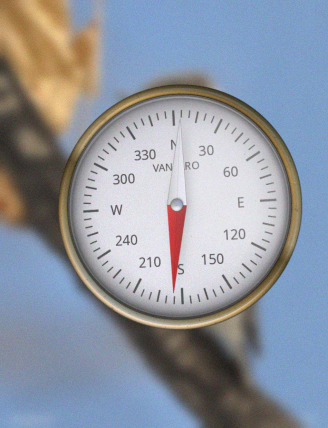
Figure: 185 °
